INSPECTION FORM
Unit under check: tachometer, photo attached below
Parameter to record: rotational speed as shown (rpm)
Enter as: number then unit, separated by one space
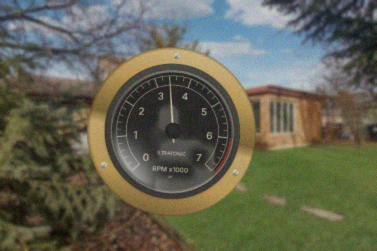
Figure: 3400 rpm
